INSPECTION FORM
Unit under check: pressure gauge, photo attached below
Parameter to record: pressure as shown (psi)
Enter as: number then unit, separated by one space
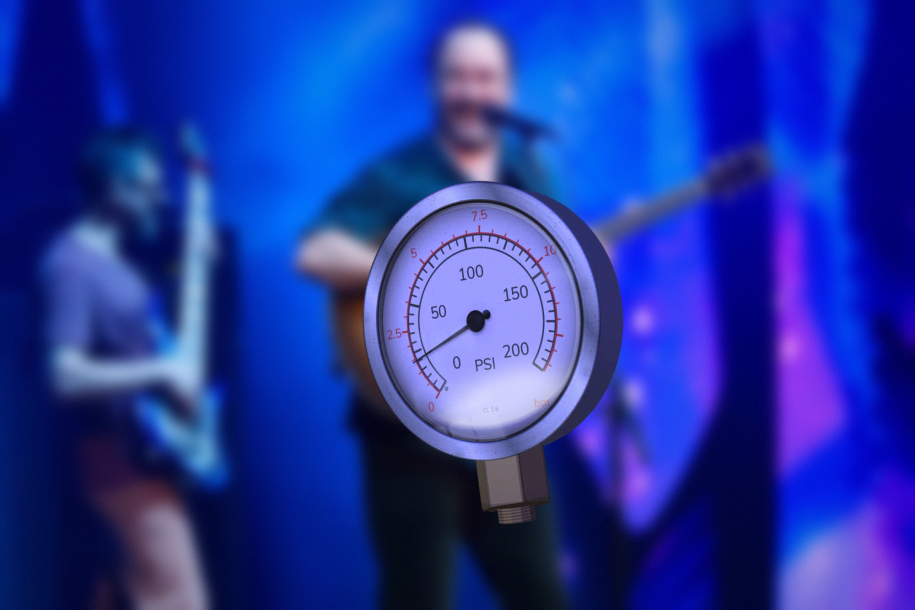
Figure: 20 psi
